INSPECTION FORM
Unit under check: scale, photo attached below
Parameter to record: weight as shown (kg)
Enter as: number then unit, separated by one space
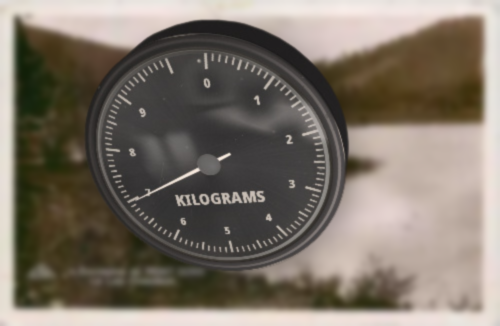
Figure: 7 kg
